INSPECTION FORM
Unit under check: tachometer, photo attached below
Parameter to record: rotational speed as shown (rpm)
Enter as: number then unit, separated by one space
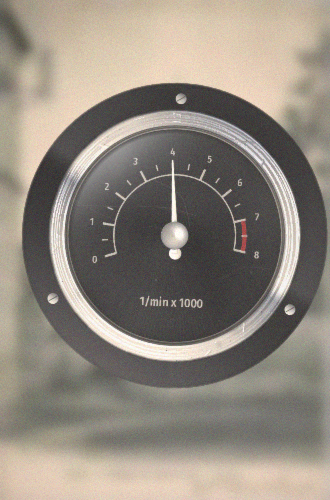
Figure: 4000 rpm
